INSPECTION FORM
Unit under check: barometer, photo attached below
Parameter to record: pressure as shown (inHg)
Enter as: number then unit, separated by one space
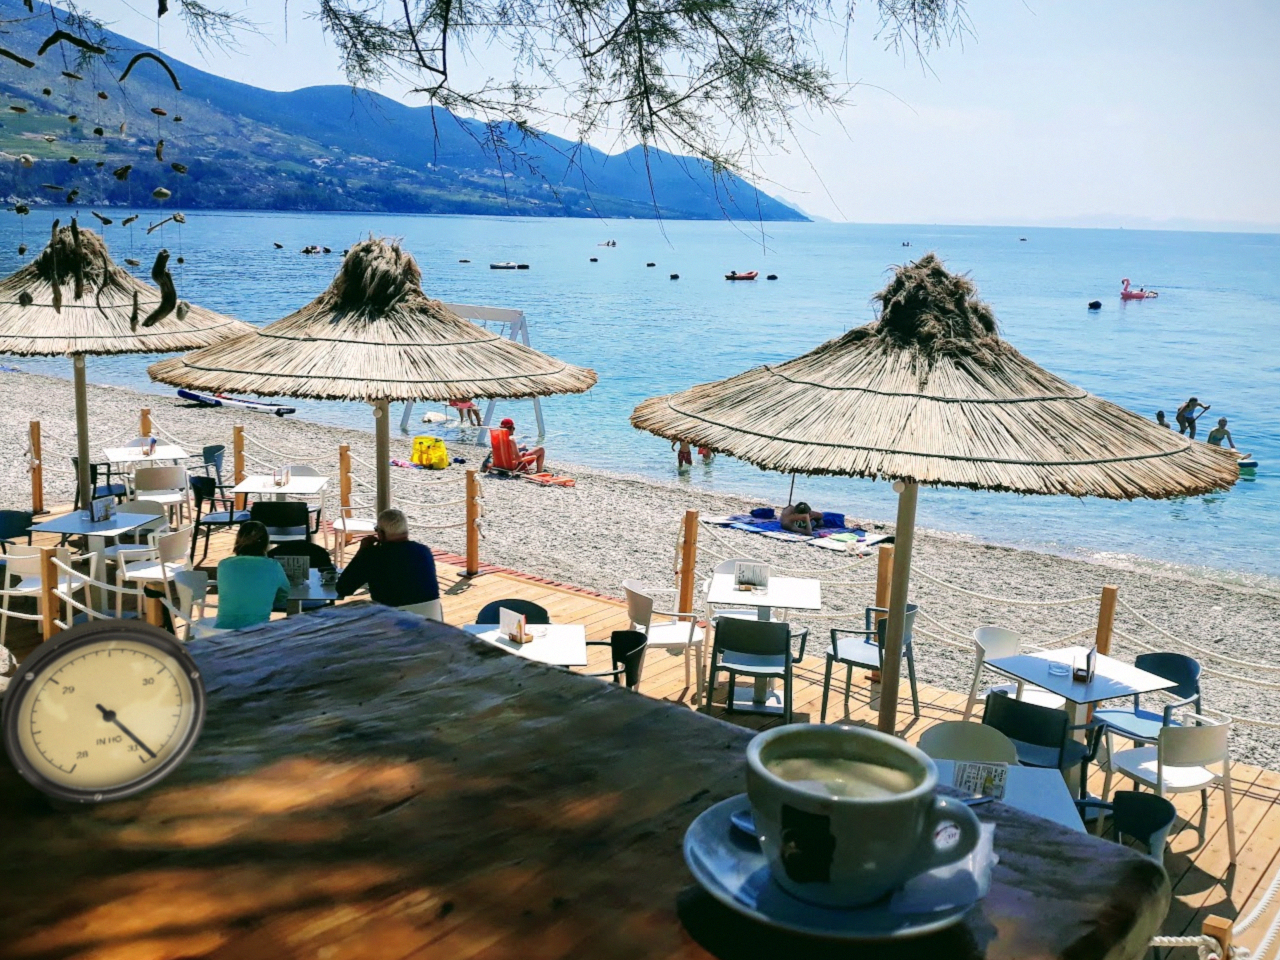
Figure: 30.9 inHg
